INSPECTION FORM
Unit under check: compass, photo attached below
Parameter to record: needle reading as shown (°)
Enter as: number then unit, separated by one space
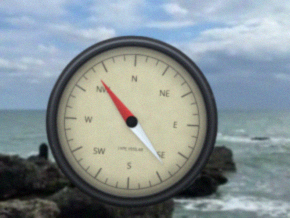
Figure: 320 °
